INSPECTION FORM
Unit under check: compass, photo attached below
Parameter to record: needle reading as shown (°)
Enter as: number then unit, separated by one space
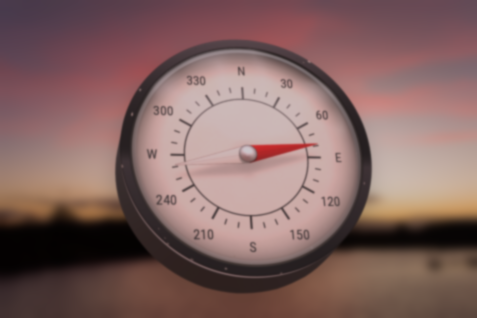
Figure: 80 °
